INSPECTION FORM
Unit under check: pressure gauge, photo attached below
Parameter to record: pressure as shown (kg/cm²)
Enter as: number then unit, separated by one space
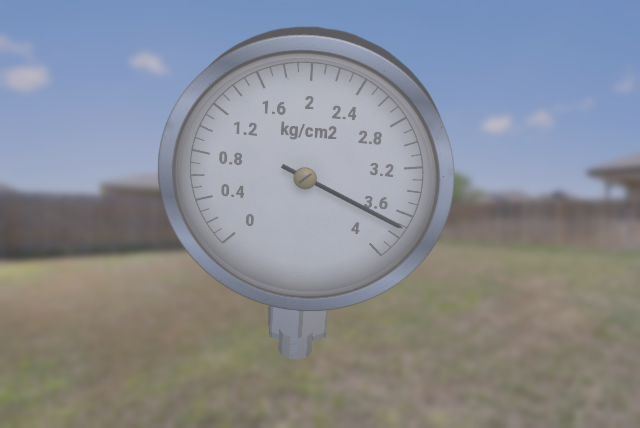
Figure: 3.7 kg/cm²
